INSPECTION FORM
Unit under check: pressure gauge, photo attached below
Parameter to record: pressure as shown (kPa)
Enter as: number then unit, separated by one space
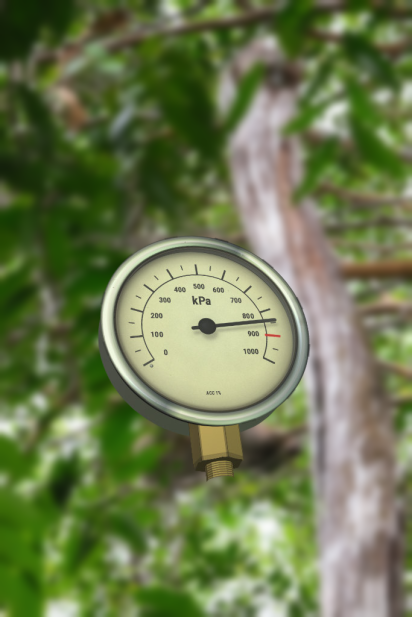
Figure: 850 kPa
